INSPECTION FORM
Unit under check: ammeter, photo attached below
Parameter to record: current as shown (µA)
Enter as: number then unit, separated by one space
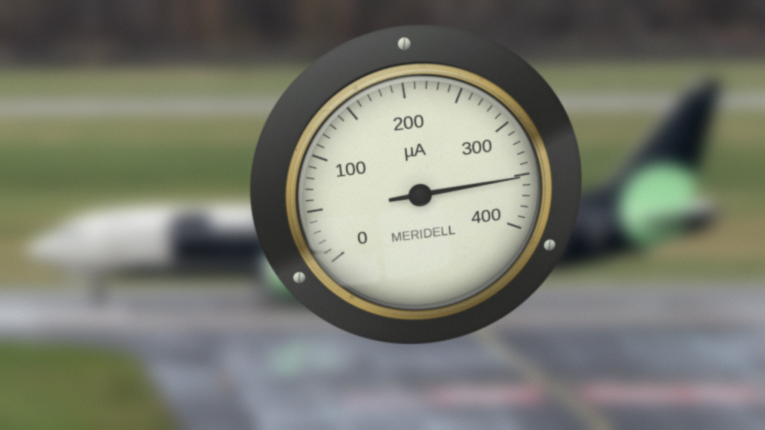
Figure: 350 µA
